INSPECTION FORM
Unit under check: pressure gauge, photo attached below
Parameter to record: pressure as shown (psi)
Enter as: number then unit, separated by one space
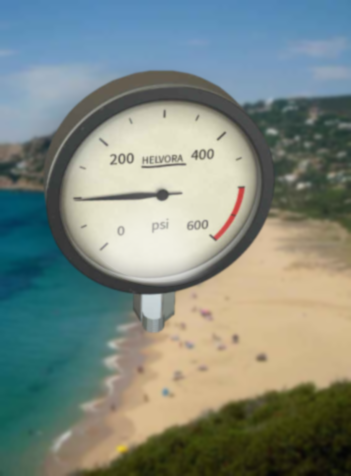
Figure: 100 psi
